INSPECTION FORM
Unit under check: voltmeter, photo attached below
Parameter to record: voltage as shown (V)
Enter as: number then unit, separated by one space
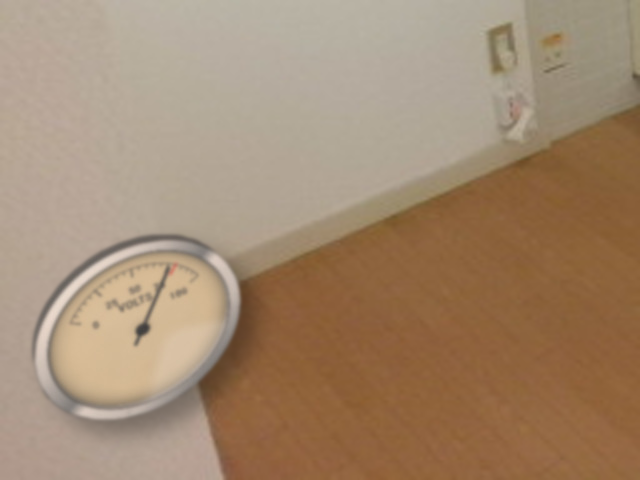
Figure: 75 V
